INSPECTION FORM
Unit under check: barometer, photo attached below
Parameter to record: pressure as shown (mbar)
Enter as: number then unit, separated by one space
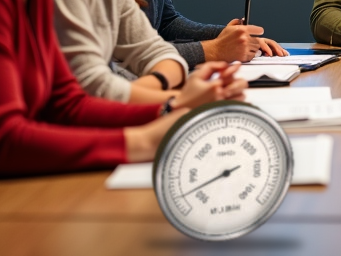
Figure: 985 mbar
